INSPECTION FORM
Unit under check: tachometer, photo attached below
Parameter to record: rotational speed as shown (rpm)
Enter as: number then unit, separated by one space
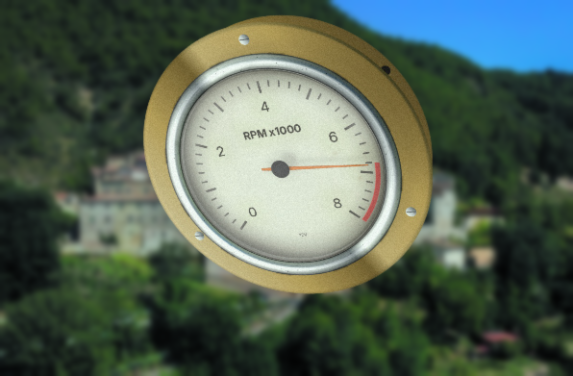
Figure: 6800 rpm
